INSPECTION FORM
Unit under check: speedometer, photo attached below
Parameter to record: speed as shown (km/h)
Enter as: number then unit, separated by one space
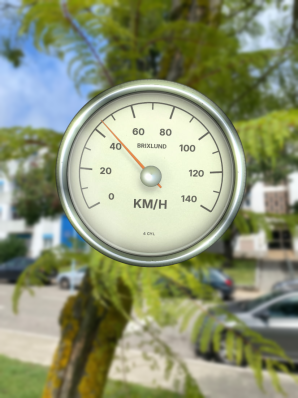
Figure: 45 km/h
